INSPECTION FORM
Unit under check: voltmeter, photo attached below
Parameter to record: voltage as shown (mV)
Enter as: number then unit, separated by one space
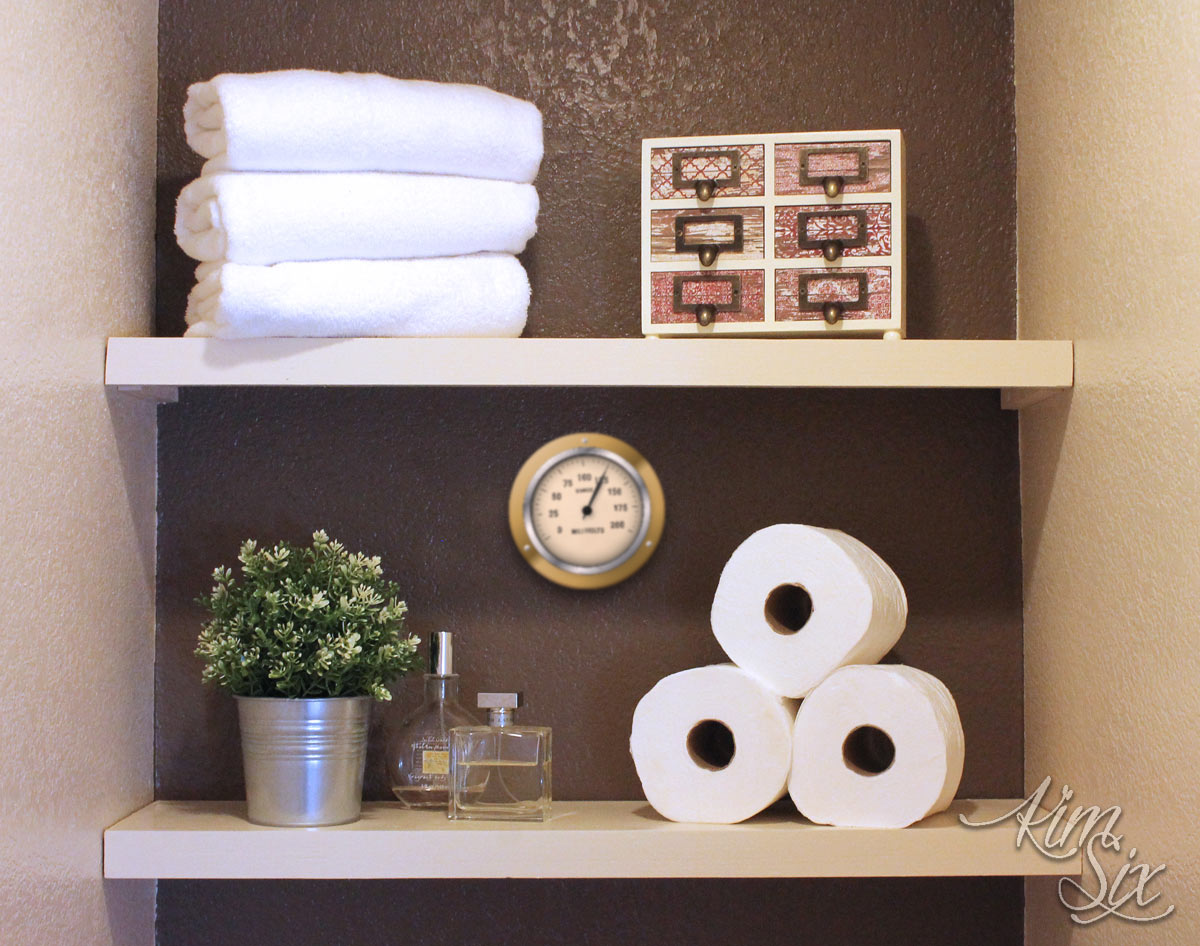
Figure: 125 mV
